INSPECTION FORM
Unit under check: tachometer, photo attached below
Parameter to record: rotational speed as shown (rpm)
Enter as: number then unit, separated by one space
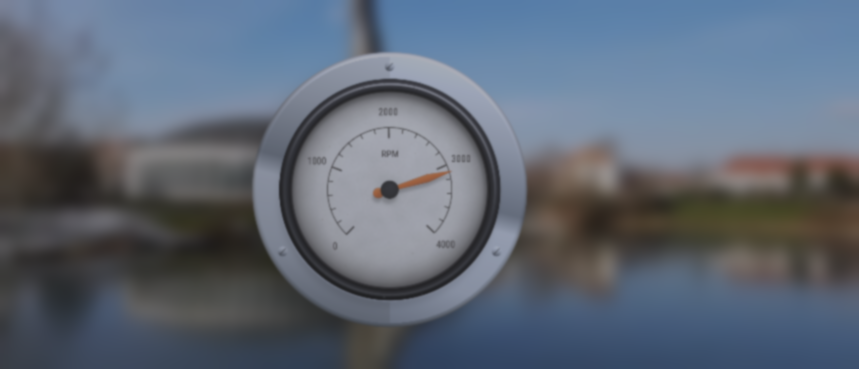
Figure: 3100 rpm
